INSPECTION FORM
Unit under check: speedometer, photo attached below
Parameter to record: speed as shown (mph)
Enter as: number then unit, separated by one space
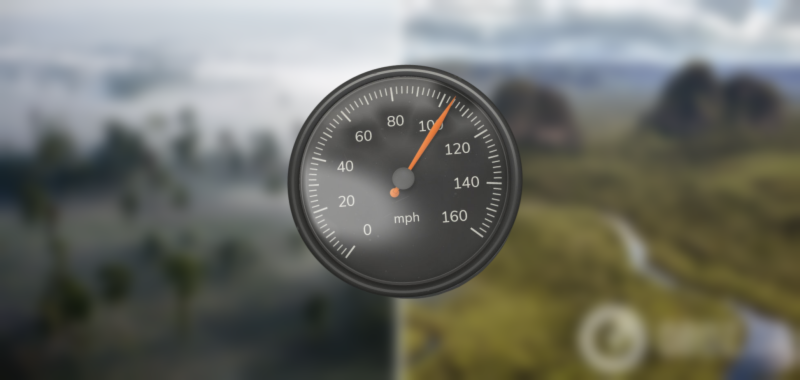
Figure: 104 mph
